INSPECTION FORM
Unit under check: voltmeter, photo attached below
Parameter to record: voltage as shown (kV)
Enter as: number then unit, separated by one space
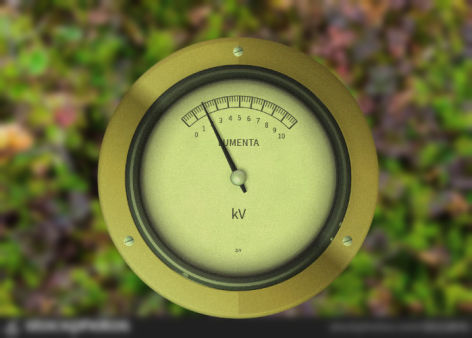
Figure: 2 kV
